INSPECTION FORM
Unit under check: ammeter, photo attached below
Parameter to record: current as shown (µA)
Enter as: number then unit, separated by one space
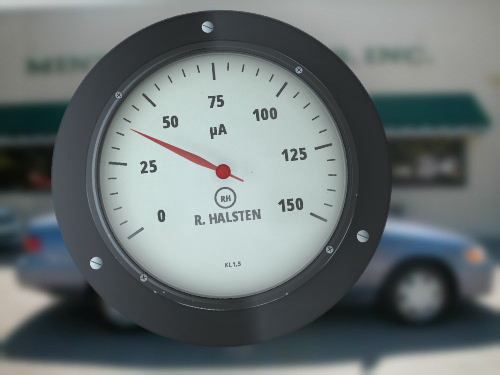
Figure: 37.5 µA
